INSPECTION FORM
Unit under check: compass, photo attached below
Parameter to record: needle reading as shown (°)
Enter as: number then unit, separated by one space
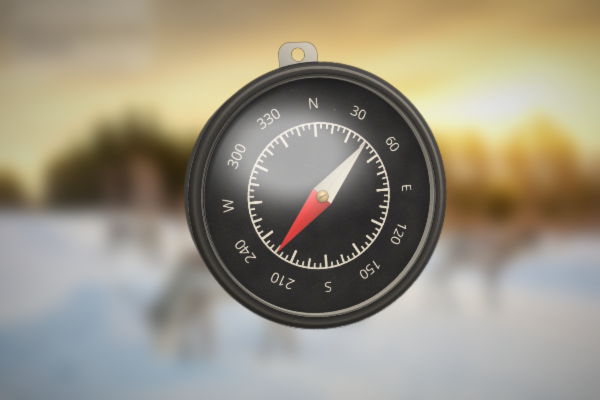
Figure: 225 °
